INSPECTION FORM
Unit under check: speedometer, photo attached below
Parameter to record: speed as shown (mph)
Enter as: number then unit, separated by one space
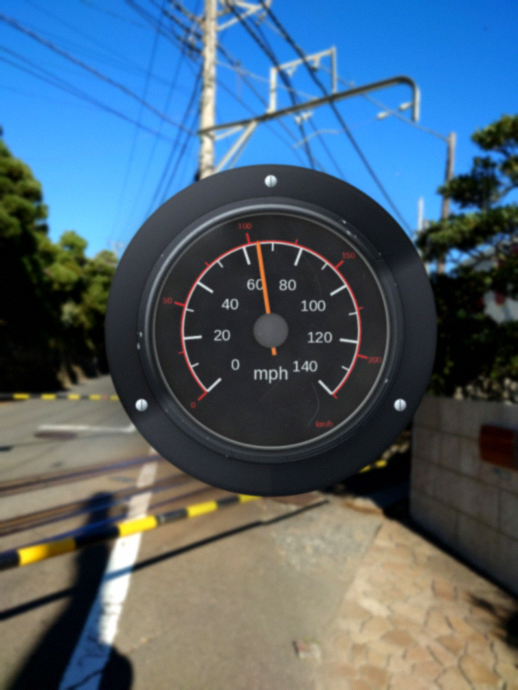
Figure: 65 mph
